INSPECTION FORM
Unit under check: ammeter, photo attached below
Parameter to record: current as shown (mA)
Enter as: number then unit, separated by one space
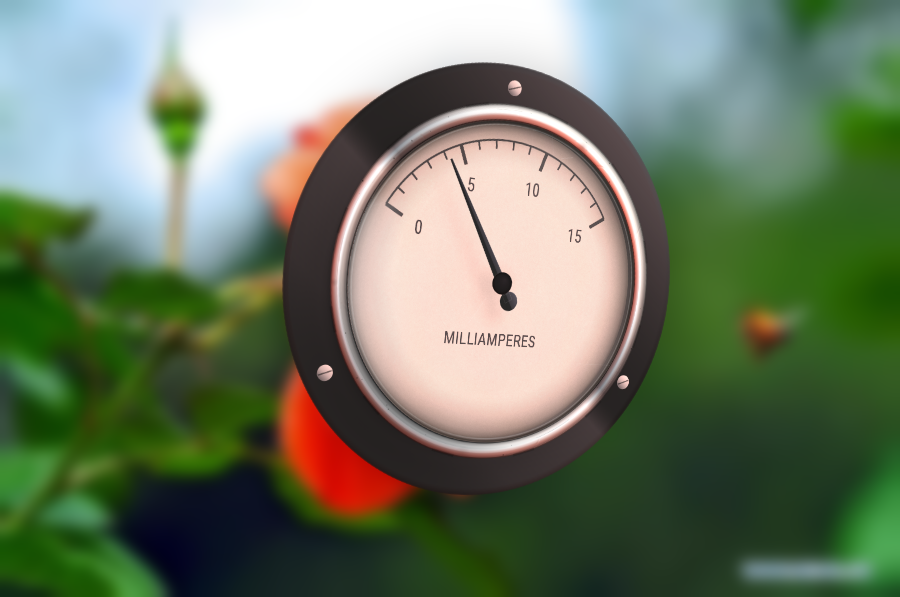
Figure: 4 mA
